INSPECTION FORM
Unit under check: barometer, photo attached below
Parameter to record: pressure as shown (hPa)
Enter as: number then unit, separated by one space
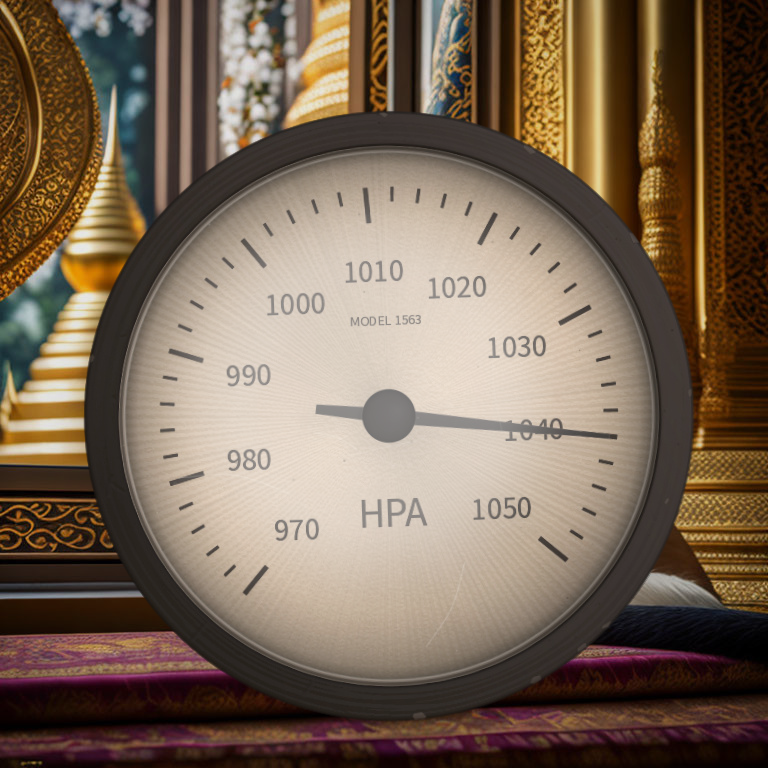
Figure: 1040 hPa
